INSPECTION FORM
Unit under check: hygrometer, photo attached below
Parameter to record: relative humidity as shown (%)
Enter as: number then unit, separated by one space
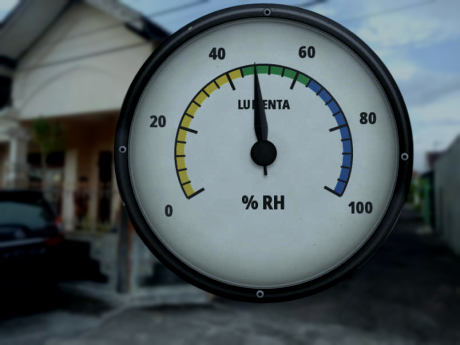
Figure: 48 %
